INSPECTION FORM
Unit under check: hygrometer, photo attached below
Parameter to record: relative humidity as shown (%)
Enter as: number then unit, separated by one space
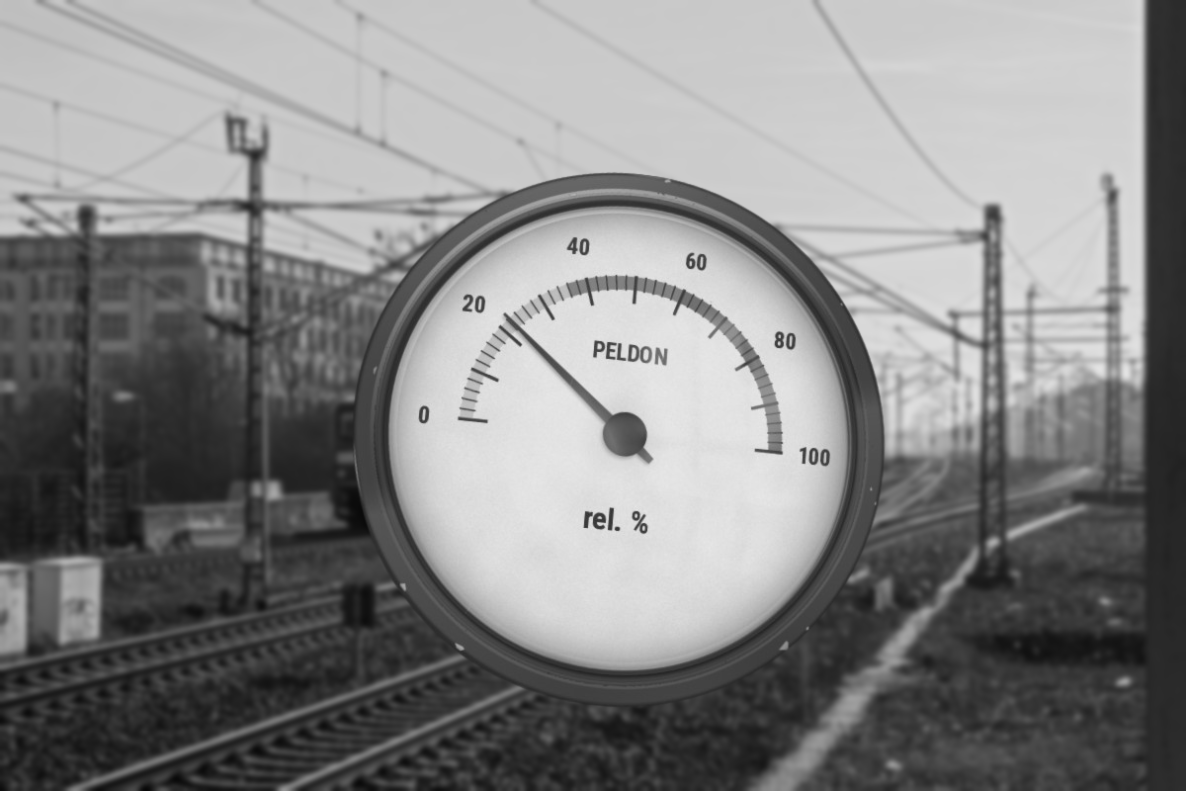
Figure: 22 %
